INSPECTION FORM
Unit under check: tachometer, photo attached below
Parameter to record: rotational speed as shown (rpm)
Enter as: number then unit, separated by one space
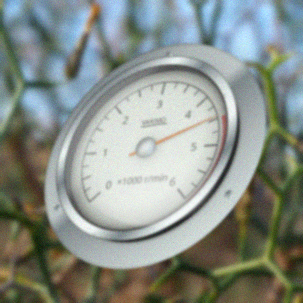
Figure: 4500 rpm
